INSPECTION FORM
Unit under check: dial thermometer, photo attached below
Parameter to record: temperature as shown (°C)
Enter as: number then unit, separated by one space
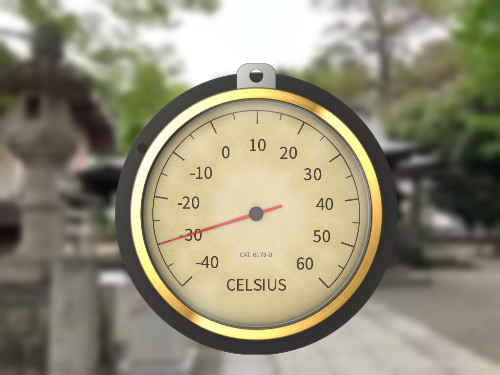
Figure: -30 °C
